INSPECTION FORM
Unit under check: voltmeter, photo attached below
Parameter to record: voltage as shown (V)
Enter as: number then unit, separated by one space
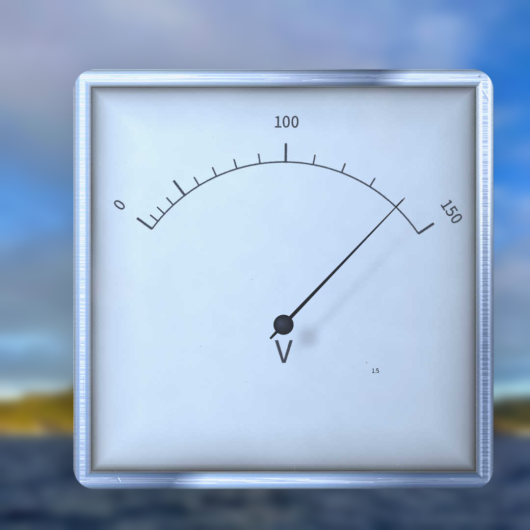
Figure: 140 V
